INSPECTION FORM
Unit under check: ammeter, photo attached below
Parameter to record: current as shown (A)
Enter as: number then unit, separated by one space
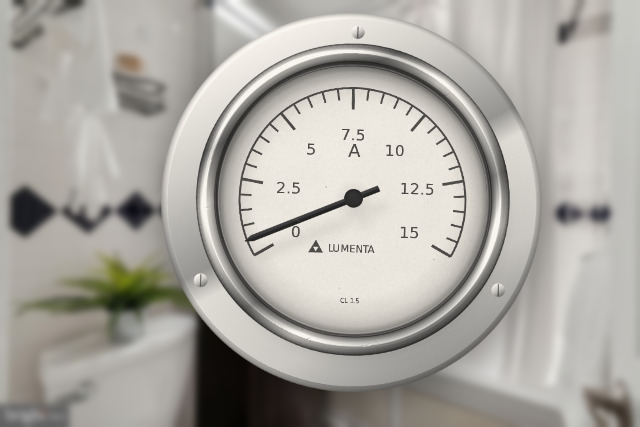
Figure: 0.5 A
